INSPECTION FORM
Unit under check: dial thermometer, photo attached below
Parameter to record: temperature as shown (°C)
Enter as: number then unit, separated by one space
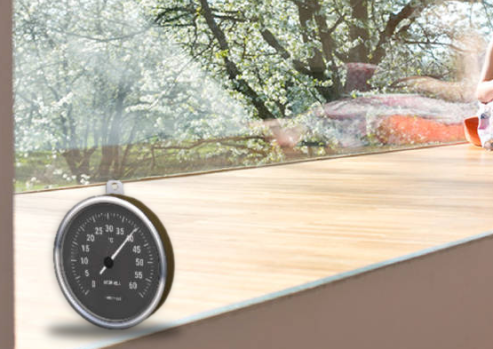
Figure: 40 °C
